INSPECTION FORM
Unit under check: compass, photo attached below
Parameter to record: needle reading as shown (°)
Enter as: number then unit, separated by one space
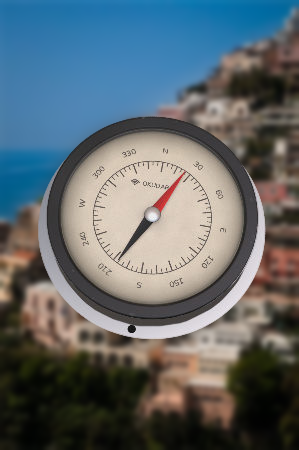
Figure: 25 °
